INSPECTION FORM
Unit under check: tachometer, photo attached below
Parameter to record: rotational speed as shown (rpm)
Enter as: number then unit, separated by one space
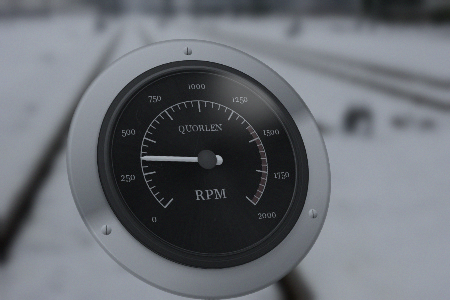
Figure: 350 rpm
